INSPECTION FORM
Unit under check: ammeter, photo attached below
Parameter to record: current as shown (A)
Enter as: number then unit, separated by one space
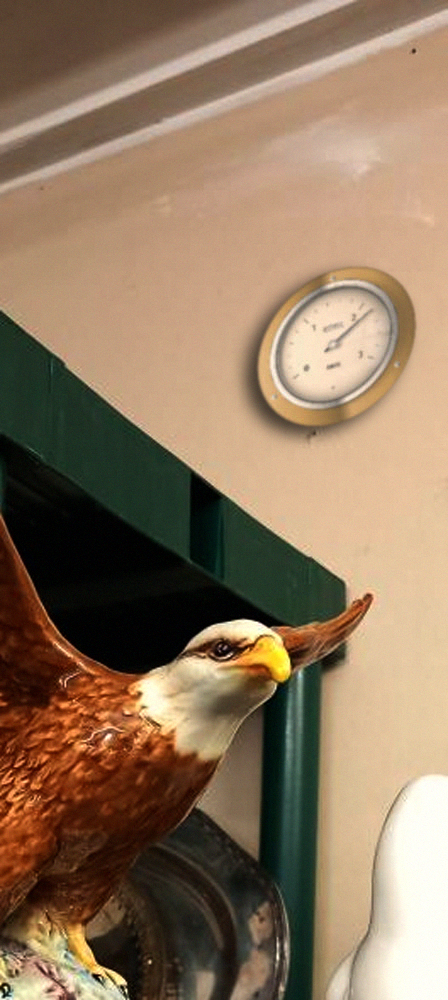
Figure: 2.2 A
